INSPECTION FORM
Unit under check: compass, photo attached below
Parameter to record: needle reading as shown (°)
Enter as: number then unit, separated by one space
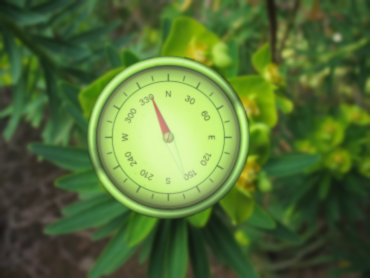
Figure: 337.5 °
